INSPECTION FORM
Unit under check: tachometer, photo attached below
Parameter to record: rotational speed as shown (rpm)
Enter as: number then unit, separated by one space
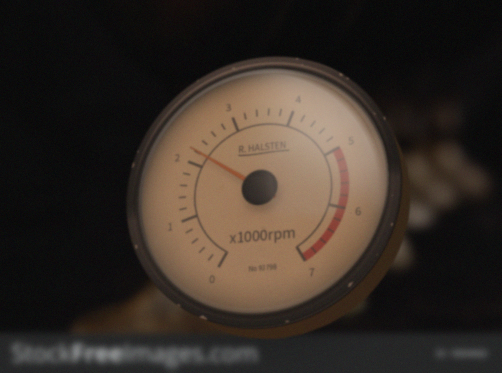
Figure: 2200 rpm
